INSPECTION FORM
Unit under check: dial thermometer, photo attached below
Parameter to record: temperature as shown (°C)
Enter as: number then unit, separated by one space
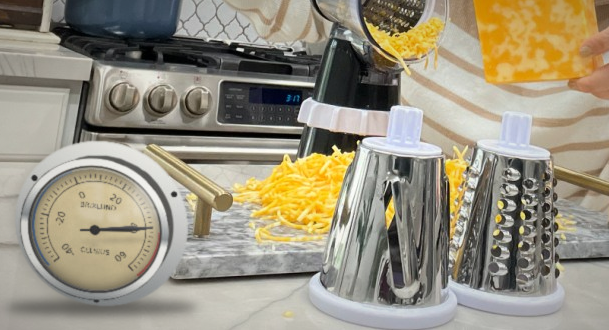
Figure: 40 °C
